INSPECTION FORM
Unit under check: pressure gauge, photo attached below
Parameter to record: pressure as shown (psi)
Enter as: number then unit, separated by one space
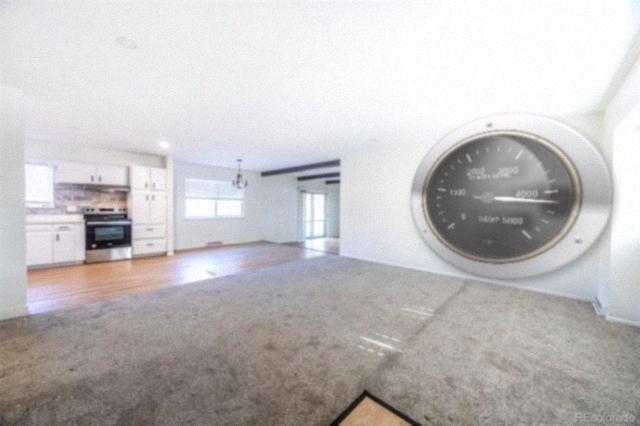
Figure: 4200 psi
